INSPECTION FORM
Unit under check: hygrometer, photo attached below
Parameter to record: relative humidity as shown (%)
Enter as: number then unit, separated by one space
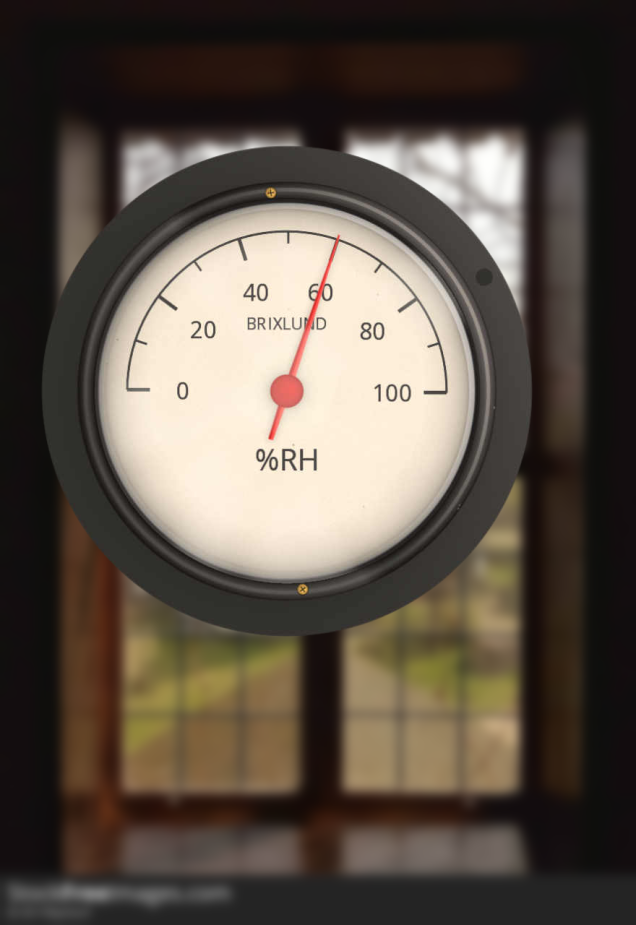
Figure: 60 %
